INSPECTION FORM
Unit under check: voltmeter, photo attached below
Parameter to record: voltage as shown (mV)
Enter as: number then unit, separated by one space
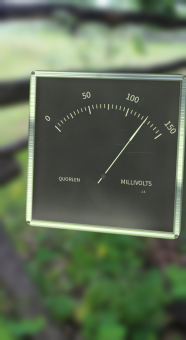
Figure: 125 mV
